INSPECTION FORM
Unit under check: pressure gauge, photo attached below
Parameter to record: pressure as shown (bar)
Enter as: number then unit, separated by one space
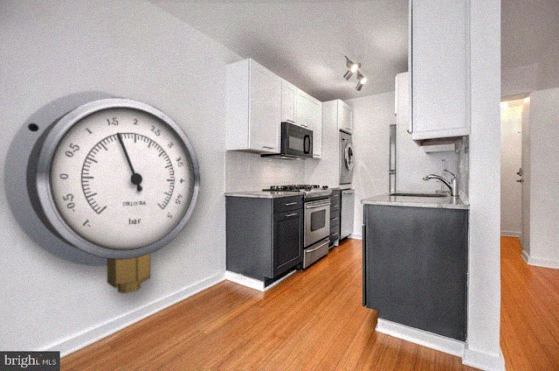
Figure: 1.5 bar
